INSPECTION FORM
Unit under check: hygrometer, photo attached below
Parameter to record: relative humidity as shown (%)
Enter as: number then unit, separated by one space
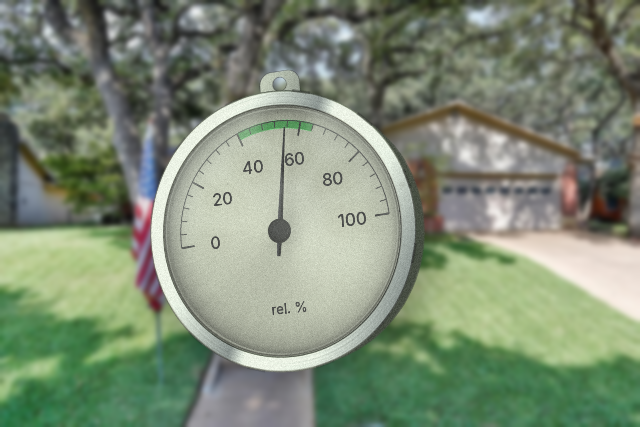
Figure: 56 %
